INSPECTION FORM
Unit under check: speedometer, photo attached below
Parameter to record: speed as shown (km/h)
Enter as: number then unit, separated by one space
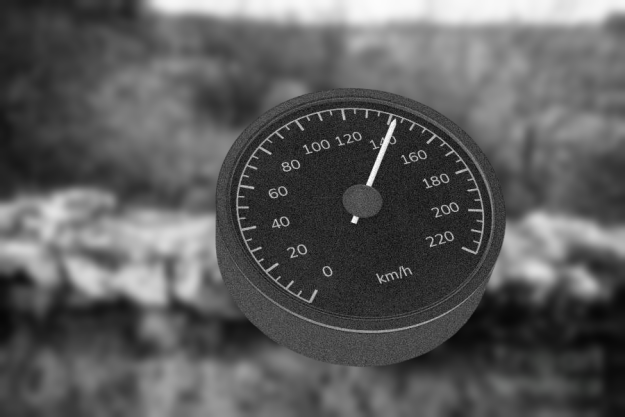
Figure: 142.5 km/h
